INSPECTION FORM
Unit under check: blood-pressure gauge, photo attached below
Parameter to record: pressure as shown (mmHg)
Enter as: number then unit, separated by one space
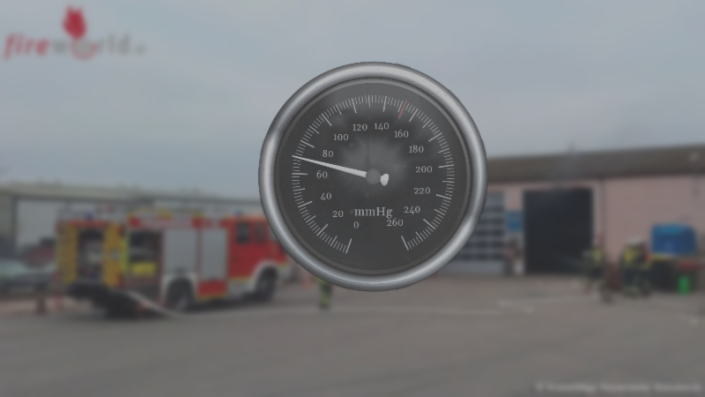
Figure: 70 mmHg
